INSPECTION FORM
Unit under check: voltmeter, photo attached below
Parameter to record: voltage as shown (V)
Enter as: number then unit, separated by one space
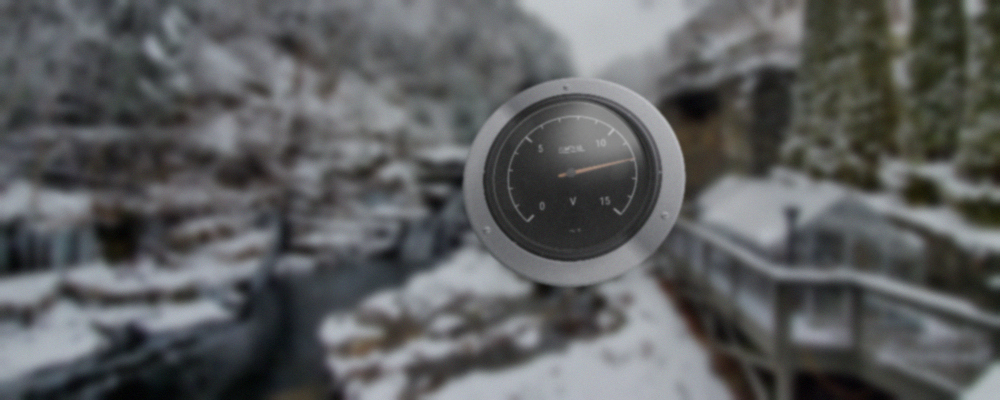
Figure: 12 V
